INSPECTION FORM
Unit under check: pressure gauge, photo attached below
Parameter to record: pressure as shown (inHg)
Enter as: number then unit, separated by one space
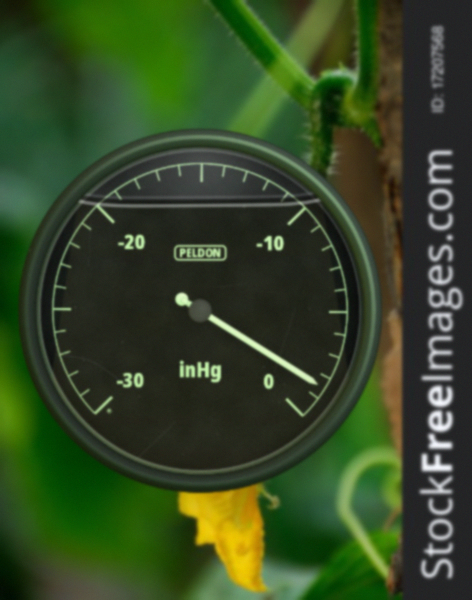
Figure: -1.5 inHg
